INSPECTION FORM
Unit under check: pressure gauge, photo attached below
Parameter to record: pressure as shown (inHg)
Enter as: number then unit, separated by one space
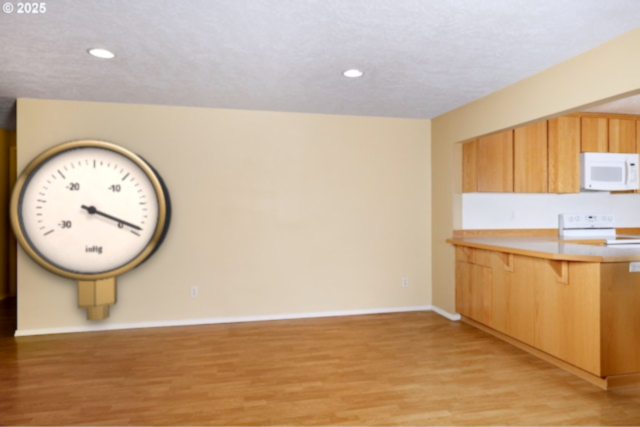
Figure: -1 inHg
